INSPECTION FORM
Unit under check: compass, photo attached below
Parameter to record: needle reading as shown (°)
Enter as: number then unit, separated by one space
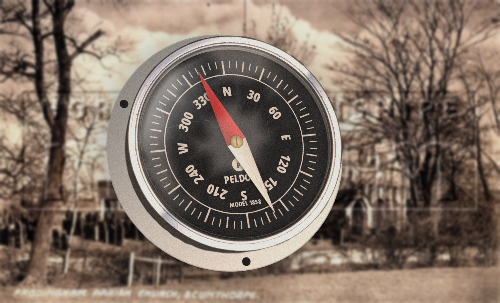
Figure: 340 °
